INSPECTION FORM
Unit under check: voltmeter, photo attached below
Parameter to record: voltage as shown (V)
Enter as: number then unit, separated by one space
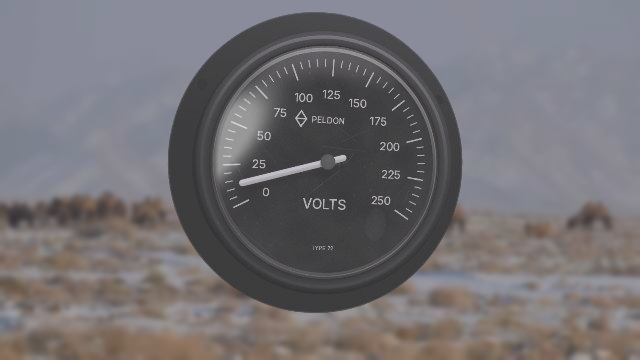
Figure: 12.5 V
